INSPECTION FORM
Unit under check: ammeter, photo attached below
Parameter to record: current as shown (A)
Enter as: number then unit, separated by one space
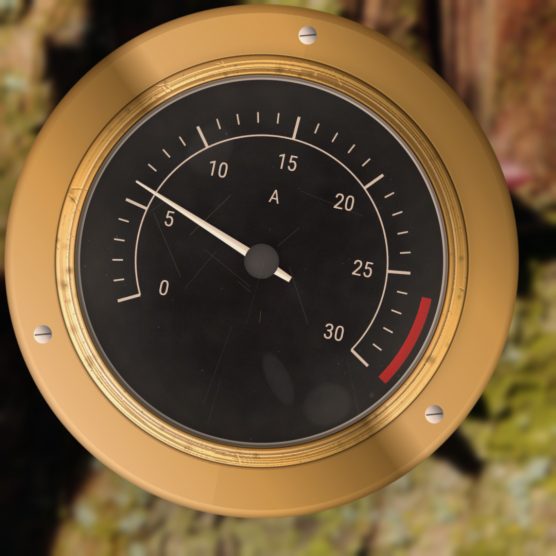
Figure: 6 A
